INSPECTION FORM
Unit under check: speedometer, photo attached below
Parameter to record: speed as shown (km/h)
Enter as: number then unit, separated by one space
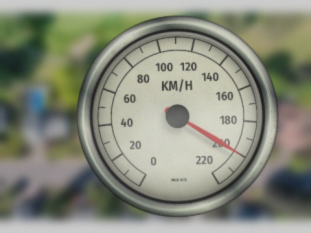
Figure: 200 km/h
